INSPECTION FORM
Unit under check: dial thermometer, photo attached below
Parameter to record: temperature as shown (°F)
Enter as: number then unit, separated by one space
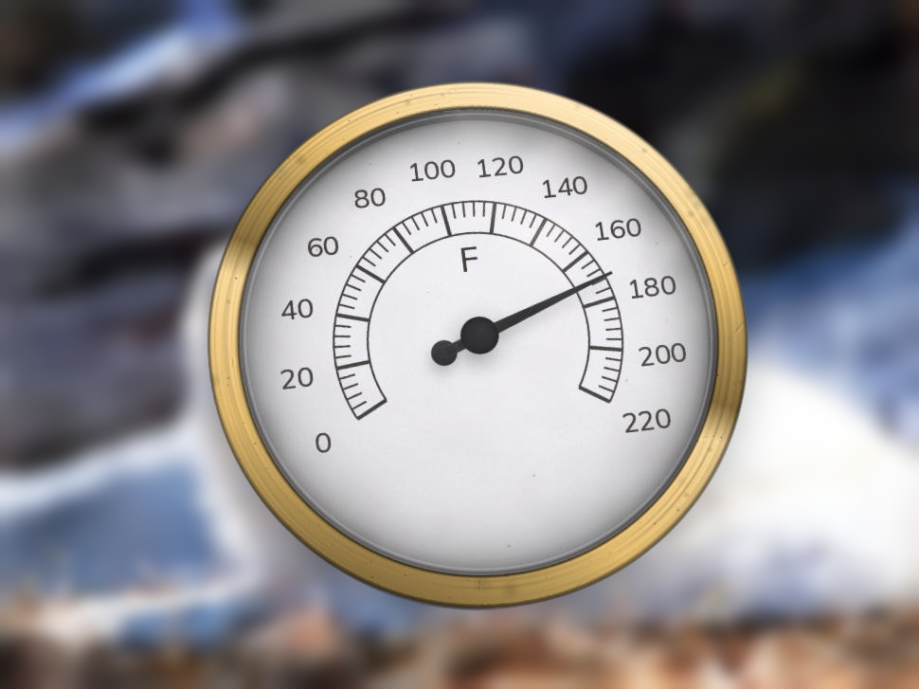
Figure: 172 °F
